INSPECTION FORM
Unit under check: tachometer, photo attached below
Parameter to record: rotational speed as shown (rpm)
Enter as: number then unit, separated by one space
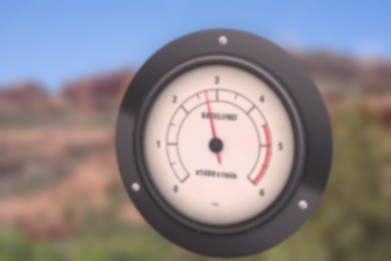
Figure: 2750 rpm
